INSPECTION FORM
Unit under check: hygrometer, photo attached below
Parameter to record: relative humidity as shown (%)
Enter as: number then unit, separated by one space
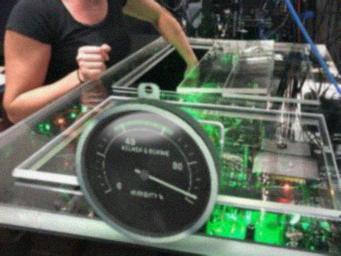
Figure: 96 %
